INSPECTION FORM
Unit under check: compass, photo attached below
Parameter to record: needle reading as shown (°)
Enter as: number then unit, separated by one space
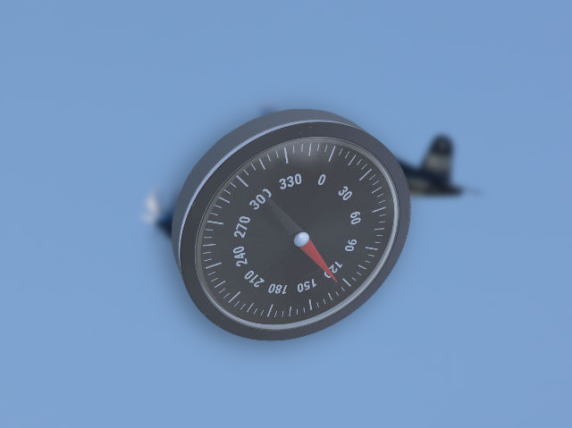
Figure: 125 °
